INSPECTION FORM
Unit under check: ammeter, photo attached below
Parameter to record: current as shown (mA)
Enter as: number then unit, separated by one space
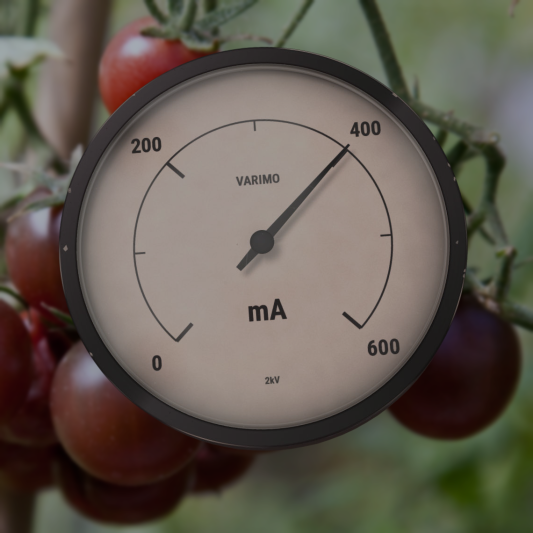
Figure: 400 mA
